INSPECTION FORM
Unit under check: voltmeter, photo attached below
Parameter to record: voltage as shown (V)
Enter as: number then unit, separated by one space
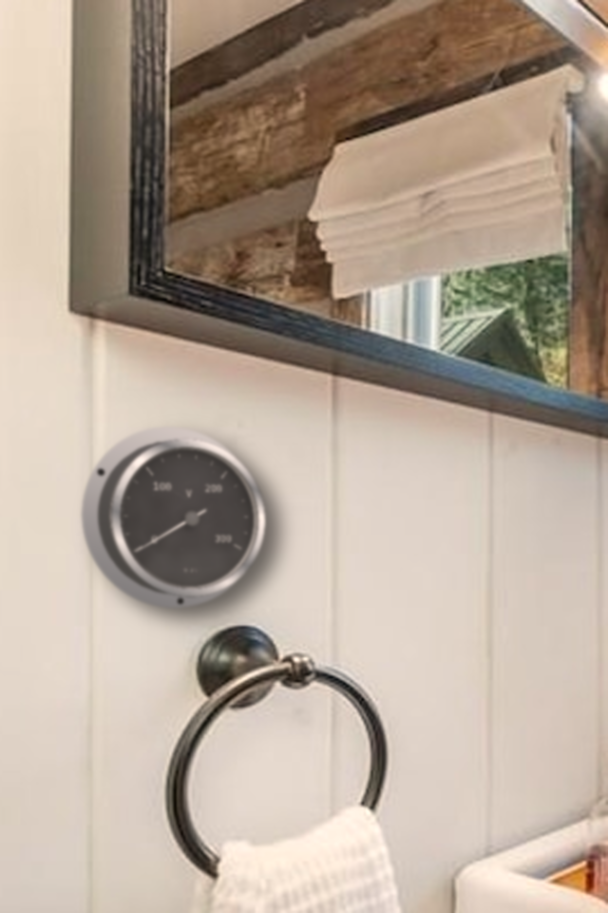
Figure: 0 V
